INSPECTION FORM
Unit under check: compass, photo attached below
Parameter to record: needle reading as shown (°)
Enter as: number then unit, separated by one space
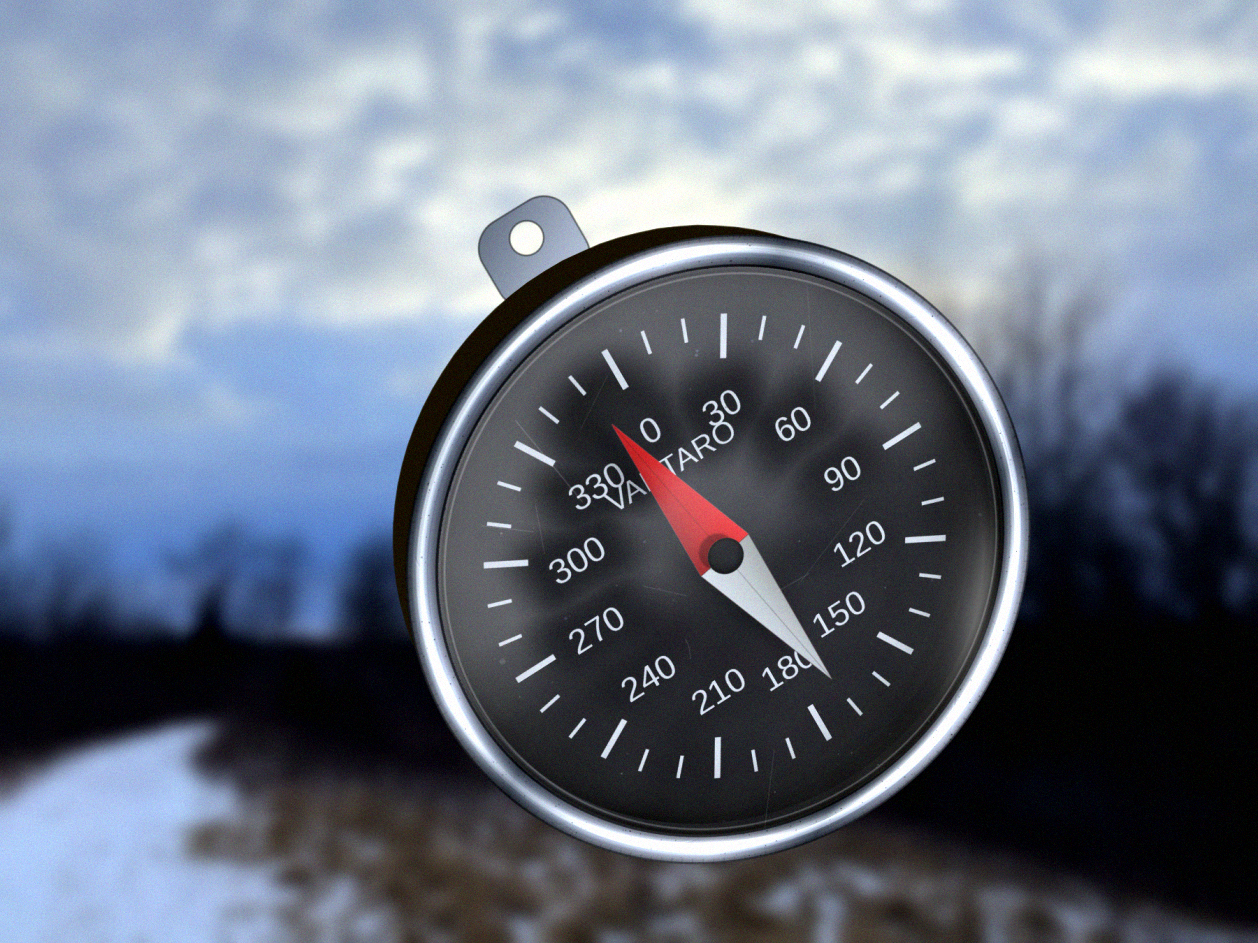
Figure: 350 °
